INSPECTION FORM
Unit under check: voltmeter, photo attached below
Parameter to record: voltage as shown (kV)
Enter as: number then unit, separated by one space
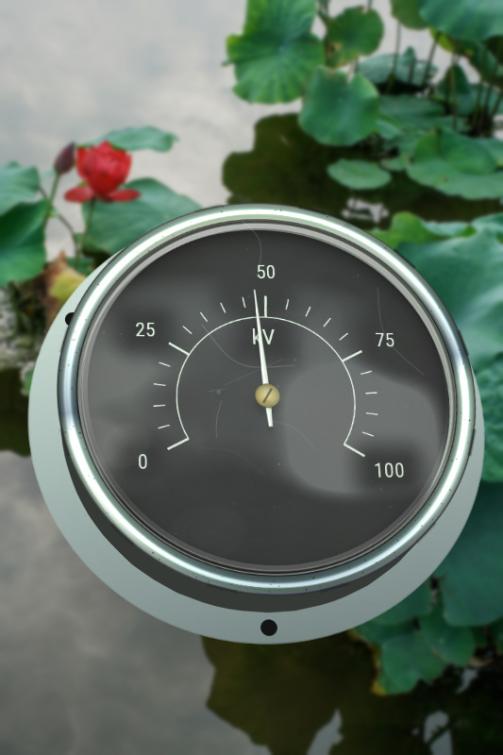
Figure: 47.5 kV
